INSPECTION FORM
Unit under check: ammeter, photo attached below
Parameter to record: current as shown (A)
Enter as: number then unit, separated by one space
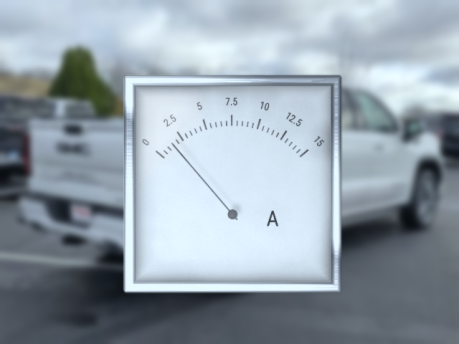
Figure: 1.5 A
